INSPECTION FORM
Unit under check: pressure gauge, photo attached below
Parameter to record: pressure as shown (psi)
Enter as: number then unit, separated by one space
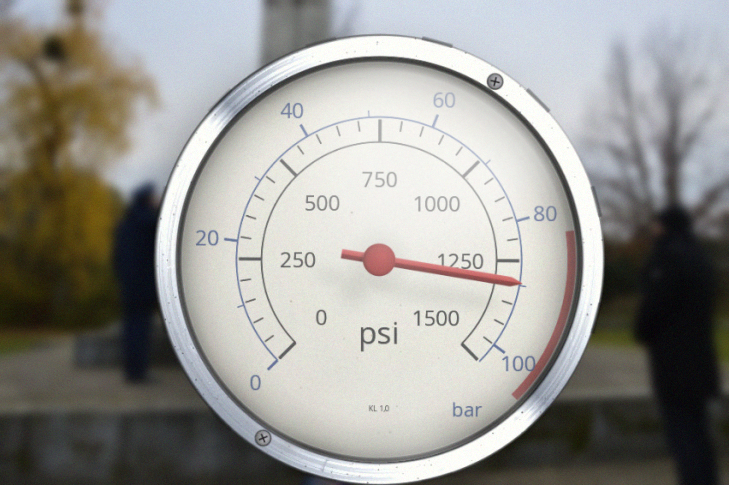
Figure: 1300 psi
